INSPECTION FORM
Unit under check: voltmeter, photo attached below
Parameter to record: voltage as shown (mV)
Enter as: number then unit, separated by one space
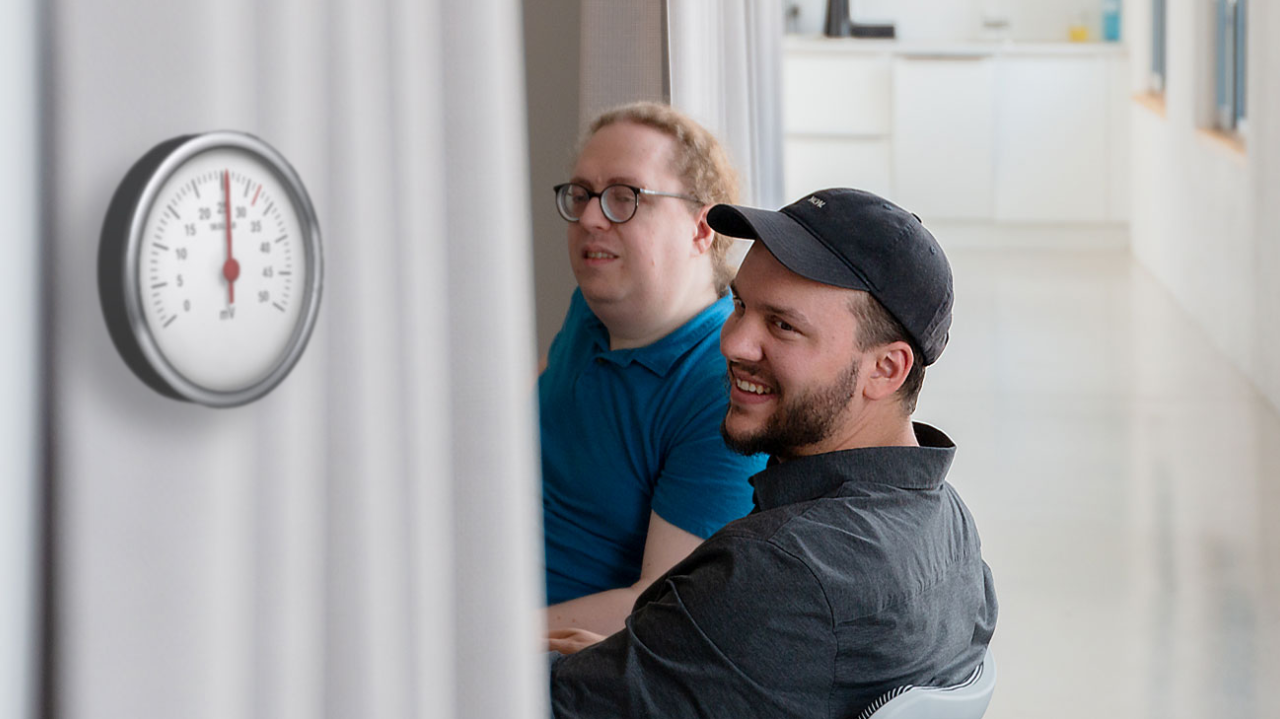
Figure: 25 mV
